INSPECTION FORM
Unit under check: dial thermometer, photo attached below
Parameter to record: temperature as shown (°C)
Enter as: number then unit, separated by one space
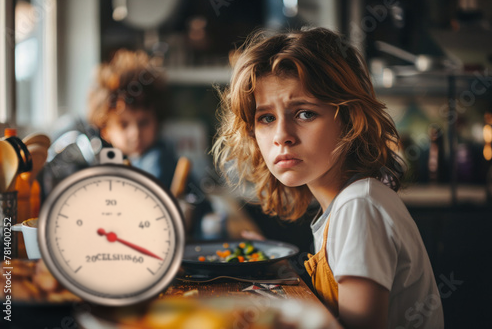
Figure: 54 °C
